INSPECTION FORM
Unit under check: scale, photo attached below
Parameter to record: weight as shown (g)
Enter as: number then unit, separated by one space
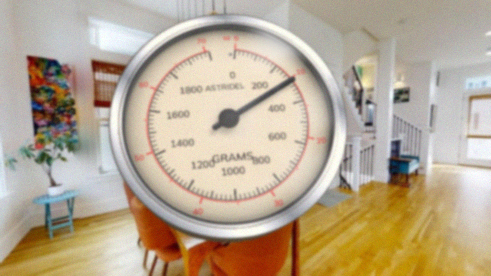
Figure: 300 g
